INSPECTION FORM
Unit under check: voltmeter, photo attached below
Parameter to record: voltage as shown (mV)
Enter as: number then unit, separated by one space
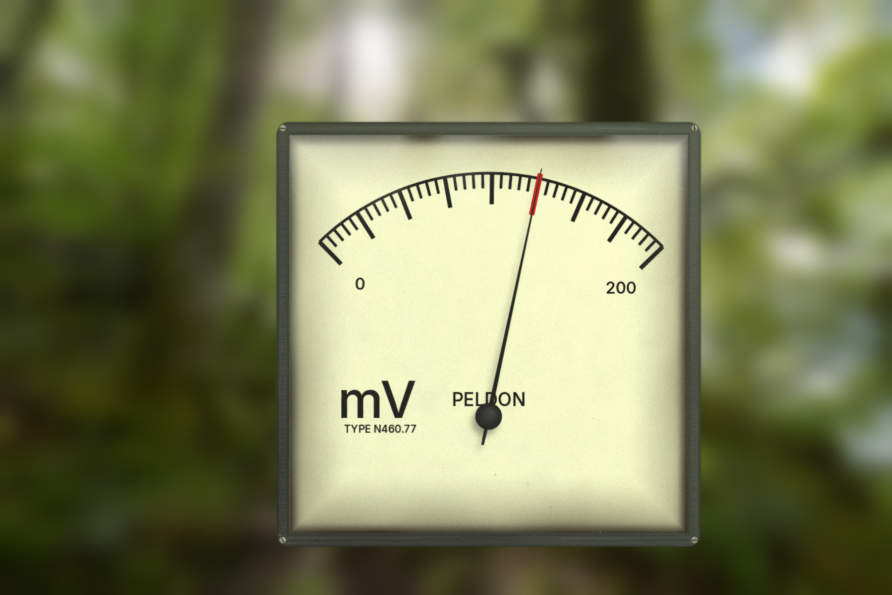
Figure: 125 mV
